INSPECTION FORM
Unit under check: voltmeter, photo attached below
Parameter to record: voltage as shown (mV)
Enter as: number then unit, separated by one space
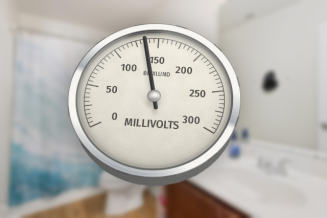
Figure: 135 mV
